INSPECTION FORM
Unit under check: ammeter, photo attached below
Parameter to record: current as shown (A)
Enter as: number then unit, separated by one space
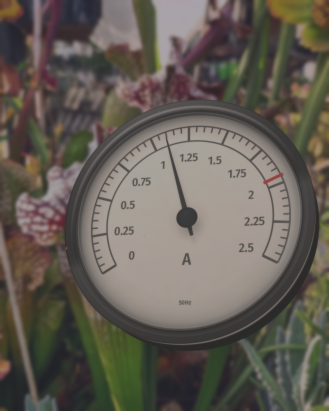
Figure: 1.1 A
